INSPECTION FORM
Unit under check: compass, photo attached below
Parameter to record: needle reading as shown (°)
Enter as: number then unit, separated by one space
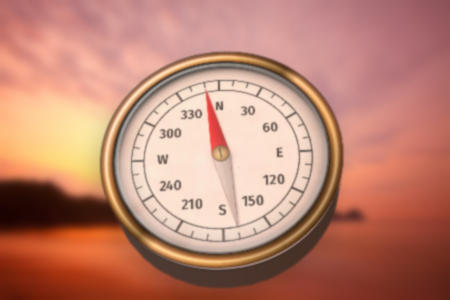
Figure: 350 °
